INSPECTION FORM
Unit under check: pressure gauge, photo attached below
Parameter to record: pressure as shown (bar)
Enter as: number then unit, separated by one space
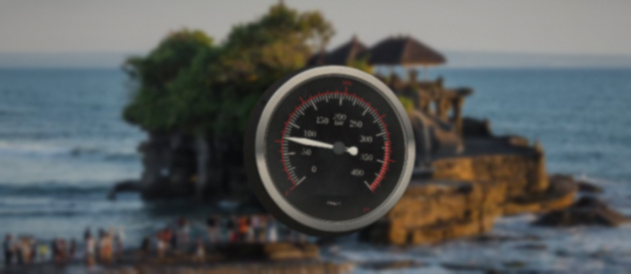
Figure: 75 bar
